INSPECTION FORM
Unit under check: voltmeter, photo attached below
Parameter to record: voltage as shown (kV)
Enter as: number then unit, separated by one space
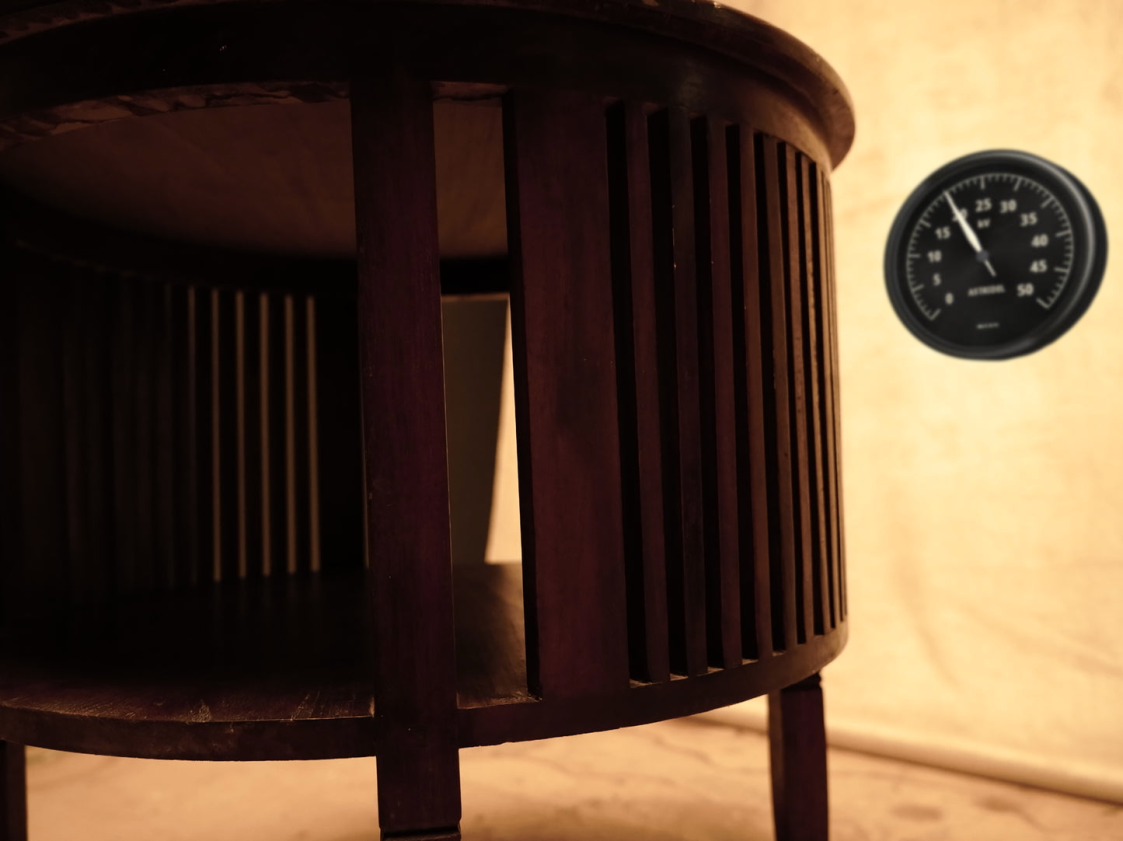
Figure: 20 kV
